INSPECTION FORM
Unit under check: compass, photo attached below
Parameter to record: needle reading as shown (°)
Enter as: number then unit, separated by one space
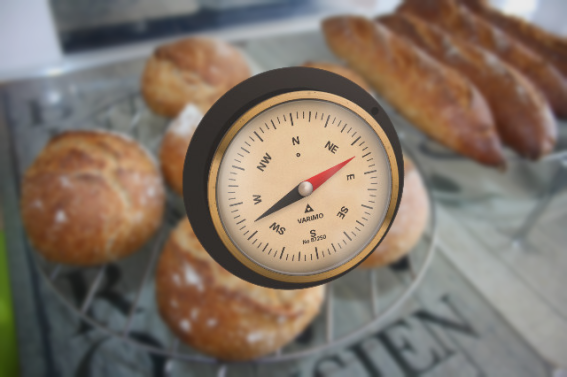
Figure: 70 °
